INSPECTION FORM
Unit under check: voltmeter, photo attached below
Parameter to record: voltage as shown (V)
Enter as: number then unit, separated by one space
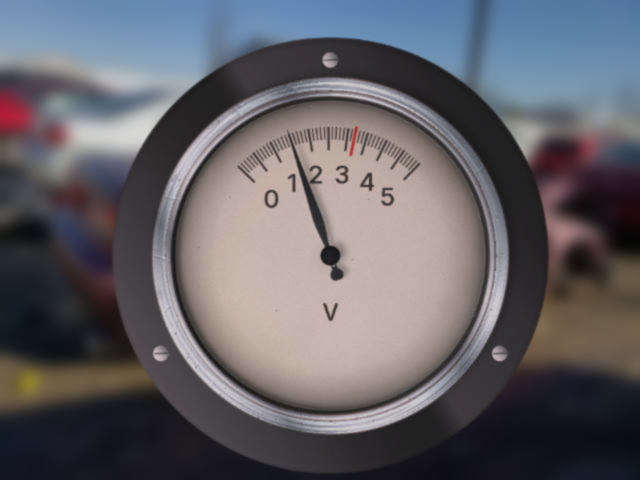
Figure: 1.5 V
